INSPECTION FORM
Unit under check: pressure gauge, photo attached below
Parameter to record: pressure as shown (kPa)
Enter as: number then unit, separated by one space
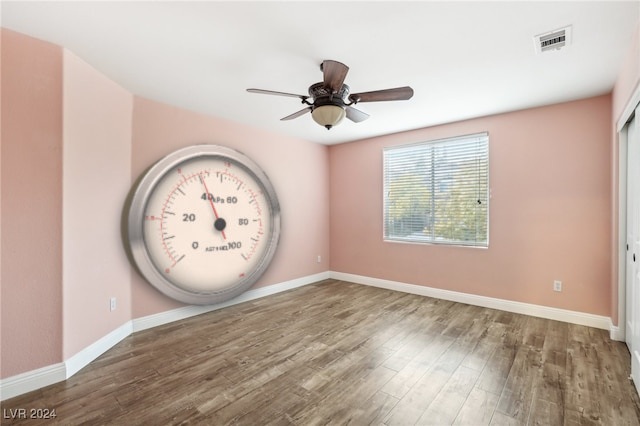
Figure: 40 kPa
